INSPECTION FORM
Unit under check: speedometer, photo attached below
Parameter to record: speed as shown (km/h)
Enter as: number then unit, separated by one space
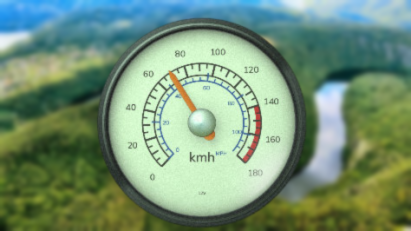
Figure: 70 km/h
